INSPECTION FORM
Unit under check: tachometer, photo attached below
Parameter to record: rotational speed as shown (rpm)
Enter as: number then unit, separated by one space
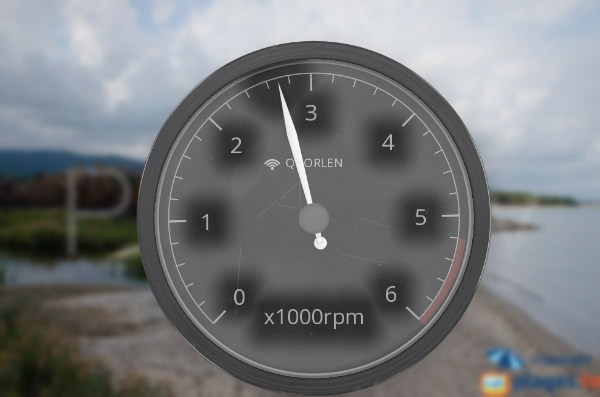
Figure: 2700 rpm
